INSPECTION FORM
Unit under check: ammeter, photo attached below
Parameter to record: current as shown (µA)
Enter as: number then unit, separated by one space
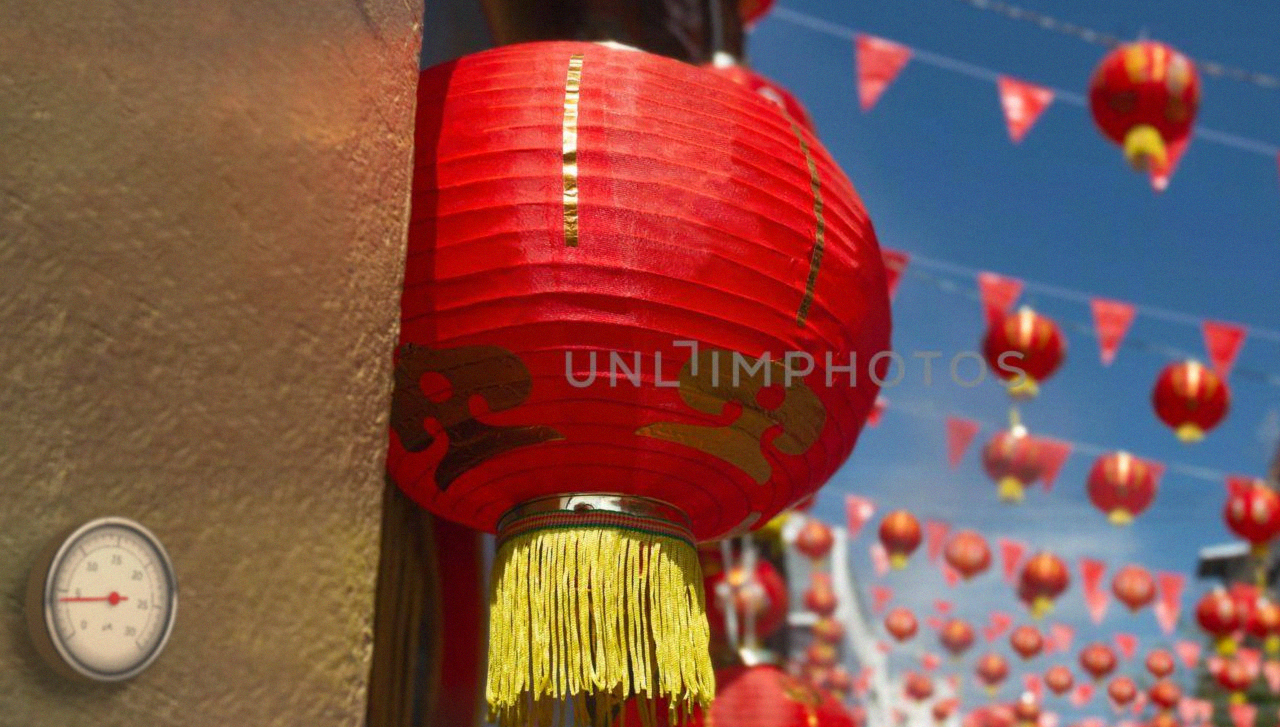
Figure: 4 µA
